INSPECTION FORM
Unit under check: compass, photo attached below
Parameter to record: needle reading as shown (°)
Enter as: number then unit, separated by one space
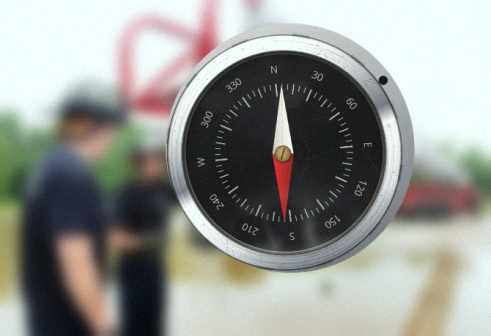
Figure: 185 °
